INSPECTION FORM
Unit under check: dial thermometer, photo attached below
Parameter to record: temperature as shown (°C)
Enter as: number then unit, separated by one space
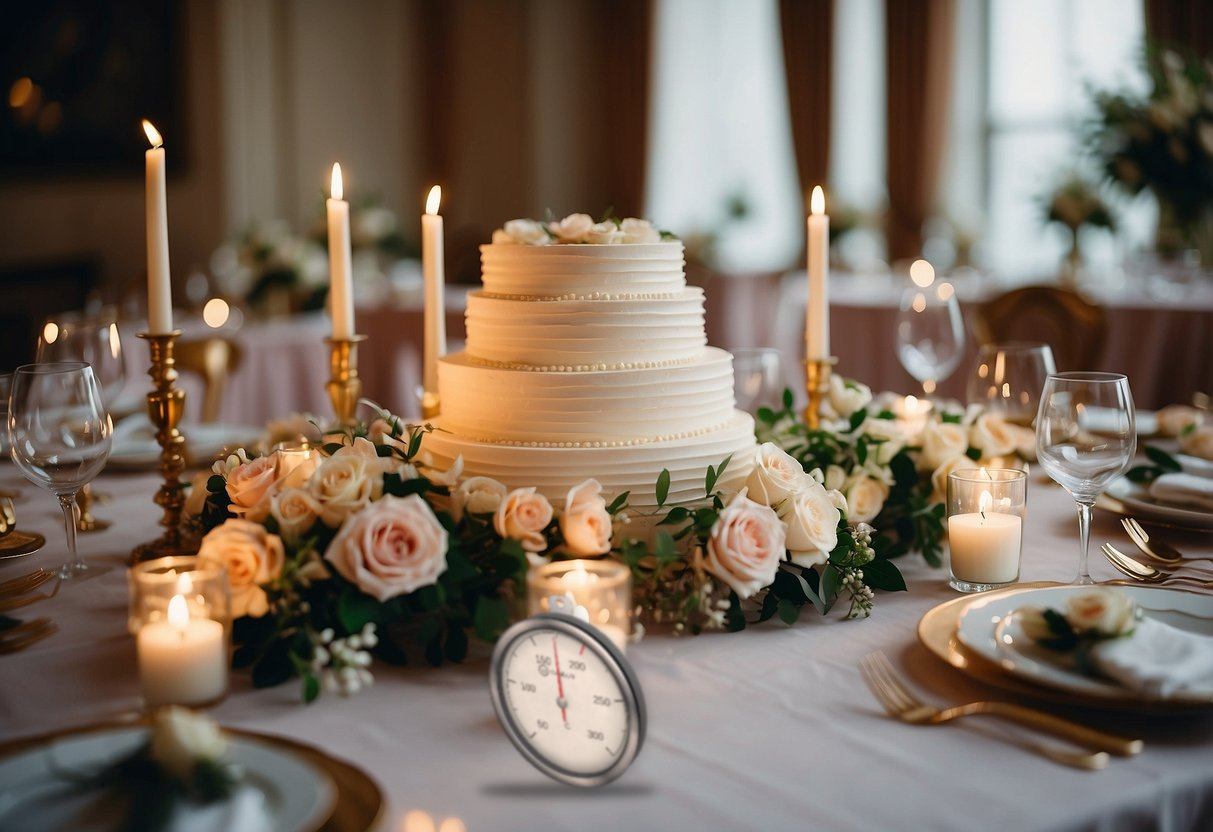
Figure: 175 °C
